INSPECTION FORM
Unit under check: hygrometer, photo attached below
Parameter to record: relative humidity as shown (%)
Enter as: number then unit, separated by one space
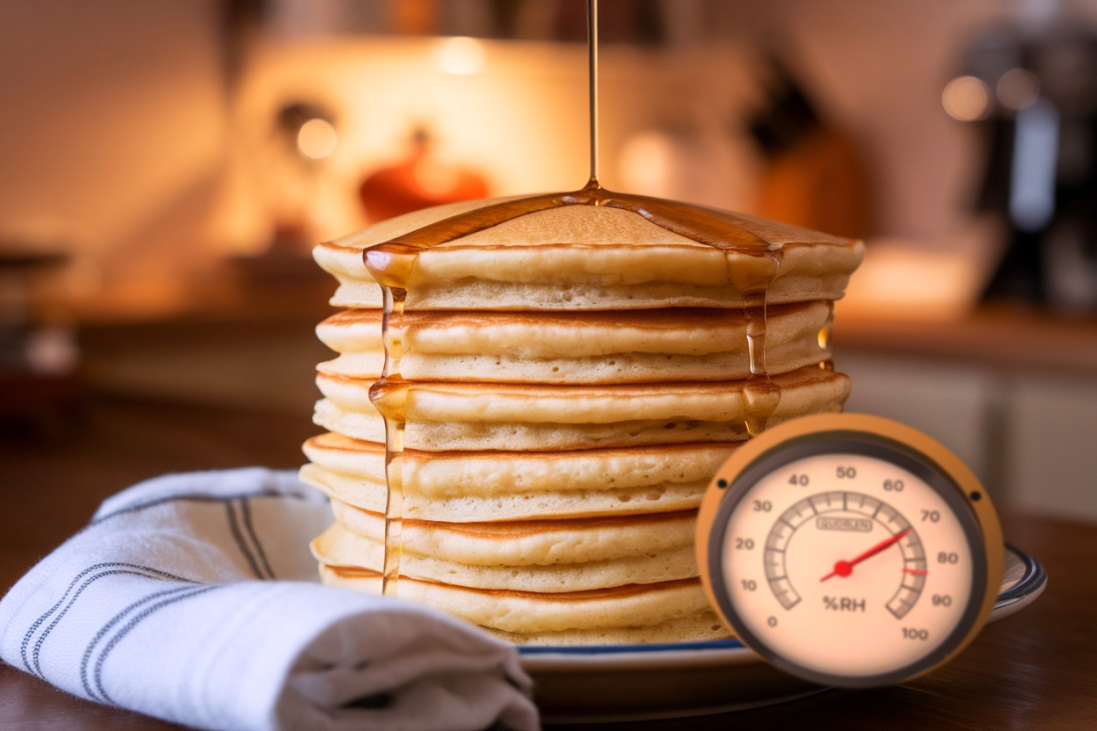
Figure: 70 %
